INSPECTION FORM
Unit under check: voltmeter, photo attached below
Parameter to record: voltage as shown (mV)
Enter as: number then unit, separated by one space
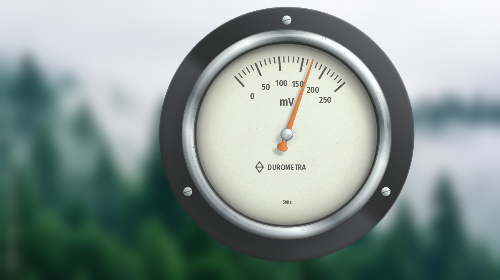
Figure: 170 mV
